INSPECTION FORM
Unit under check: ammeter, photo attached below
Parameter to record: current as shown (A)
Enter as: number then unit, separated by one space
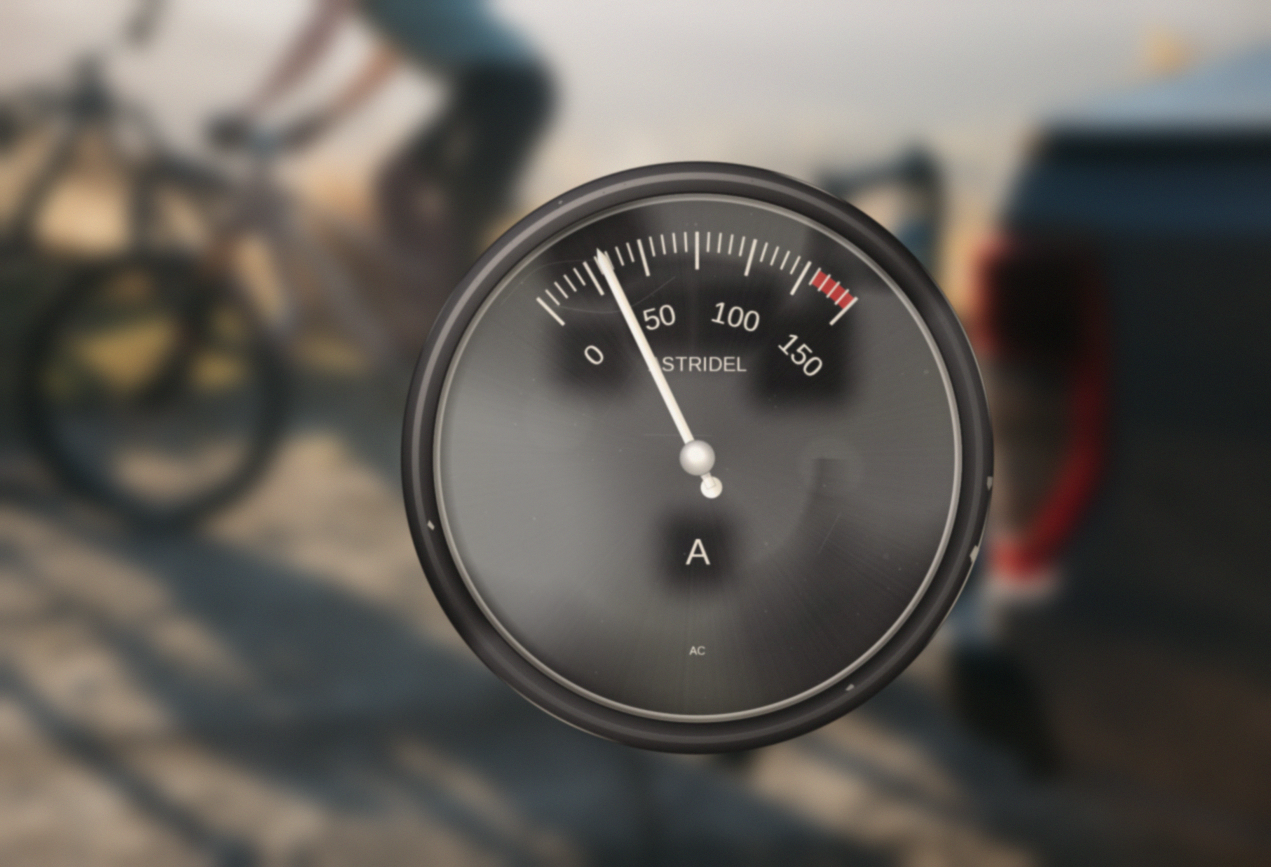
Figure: 32.5 A
